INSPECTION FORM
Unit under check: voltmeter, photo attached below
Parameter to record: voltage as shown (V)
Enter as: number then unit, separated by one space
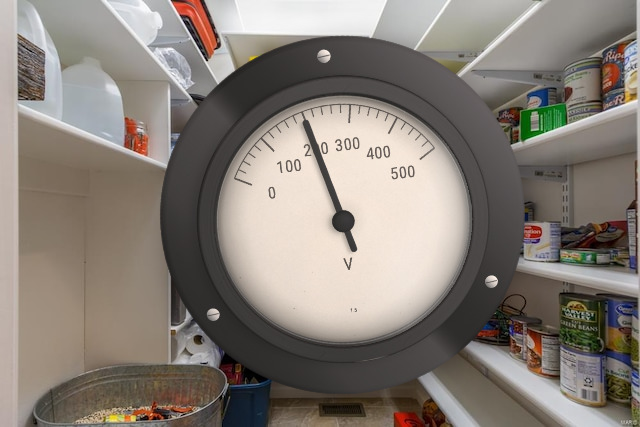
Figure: 200 V
